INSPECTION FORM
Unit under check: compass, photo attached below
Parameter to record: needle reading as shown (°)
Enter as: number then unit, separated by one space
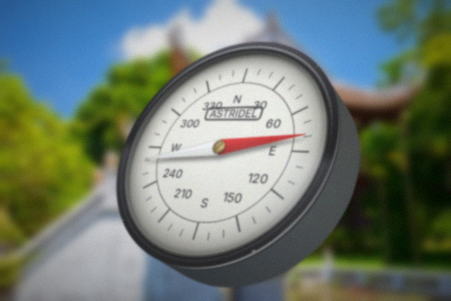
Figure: 80 °
